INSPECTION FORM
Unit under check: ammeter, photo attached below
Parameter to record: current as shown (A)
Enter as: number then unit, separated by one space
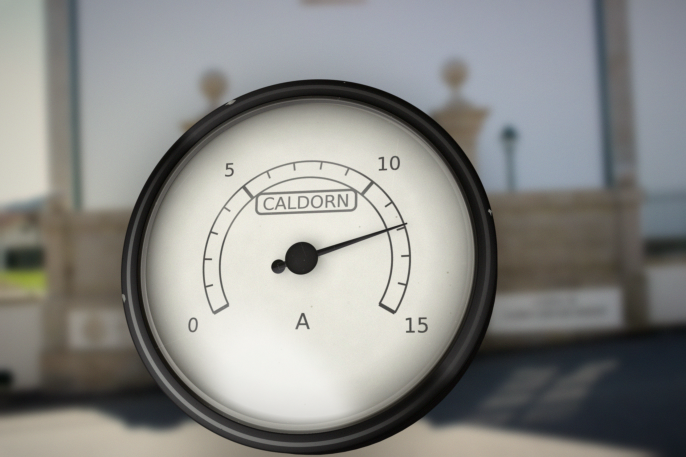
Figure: 12 A
